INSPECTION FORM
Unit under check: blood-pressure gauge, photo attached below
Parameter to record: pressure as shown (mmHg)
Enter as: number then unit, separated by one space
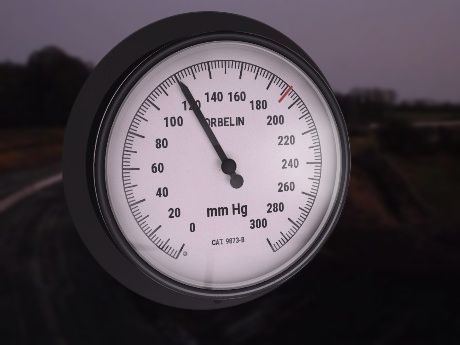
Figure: 120 mmHg
